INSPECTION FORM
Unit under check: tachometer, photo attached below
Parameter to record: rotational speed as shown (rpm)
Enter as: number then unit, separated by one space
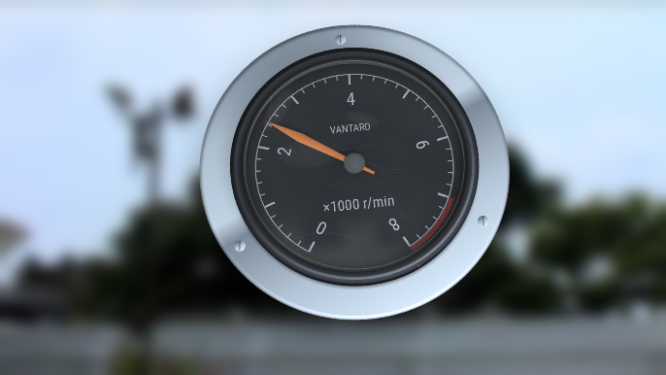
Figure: 2400 rpm
